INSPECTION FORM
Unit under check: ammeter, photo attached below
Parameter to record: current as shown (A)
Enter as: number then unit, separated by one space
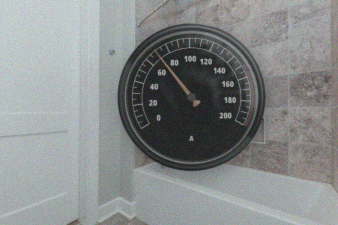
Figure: 70 A
